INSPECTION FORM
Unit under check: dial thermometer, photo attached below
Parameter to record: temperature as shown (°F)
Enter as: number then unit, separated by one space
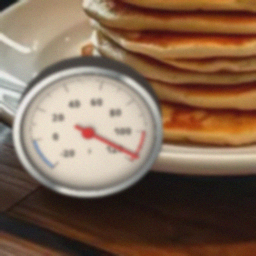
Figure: 115 °F
